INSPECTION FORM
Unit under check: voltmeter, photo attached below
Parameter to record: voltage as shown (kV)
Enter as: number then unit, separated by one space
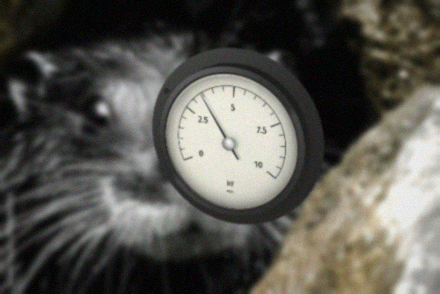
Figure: 3.5 kV
